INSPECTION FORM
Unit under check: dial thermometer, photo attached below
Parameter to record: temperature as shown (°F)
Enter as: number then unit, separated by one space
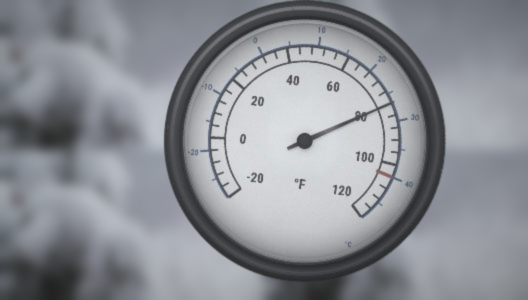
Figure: 80 °F
